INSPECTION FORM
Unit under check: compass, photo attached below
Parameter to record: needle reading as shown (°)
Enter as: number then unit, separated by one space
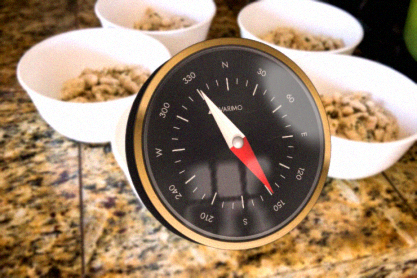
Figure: 150 °
